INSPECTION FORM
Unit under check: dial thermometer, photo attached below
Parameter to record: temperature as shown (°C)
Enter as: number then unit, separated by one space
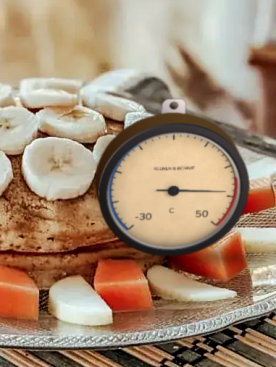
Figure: 38 °C
